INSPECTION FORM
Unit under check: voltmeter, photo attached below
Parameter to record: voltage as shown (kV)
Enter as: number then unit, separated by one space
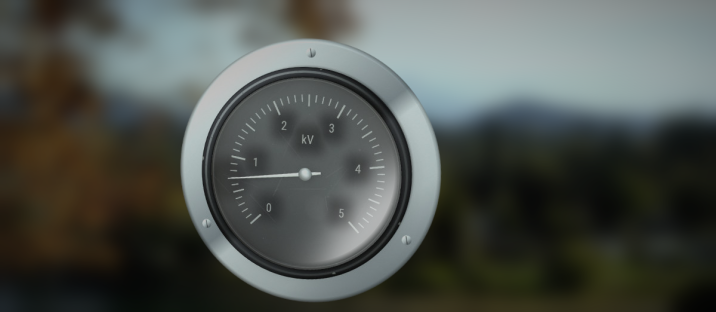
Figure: 0.7 kV
